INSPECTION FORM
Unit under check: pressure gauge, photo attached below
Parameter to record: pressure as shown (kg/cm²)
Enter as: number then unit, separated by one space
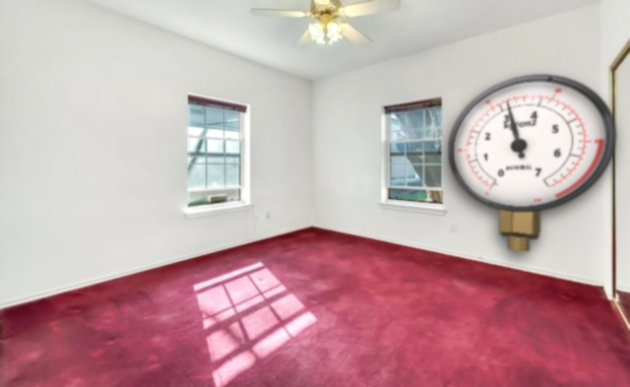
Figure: 3.2 kg/cm²
